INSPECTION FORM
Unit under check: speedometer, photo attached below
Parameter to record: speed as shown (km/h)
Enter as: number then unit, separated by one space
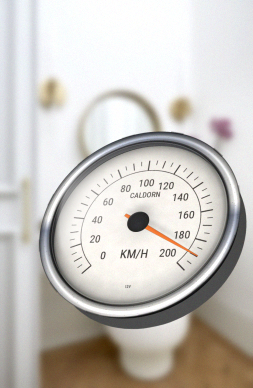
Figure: 190 km/h
